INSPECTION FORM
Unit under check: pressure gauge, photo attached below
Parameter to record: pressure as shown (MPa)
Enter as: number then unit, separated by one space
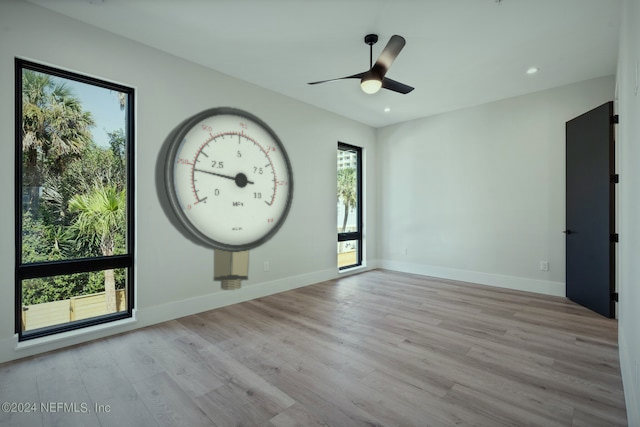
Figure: 1.5 MPa
